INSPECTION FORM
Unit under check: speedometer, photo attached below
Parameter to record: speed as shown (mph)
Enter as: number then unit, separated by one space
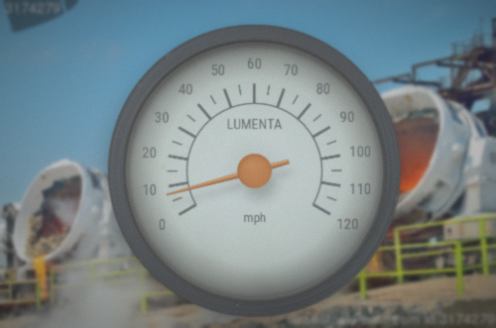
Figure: 7.5 mph
